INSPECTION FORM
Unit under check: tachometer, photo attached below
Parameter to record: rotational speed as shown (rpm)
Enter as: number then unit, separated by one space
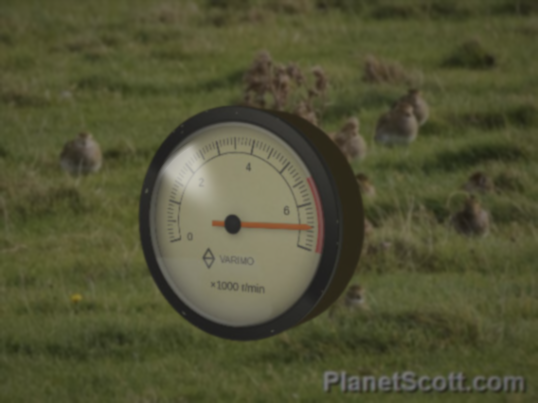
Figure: 6500 rpm
